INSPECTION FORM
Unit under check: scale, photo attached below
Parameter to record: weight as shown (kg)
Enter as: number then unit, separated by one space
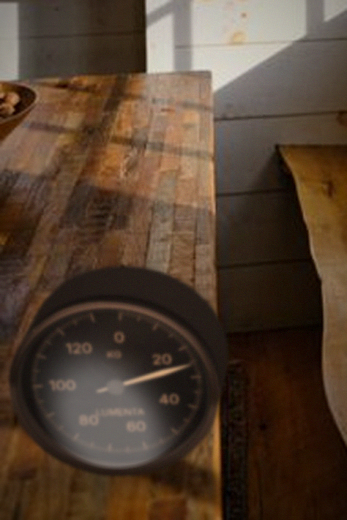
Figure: 25 kg
